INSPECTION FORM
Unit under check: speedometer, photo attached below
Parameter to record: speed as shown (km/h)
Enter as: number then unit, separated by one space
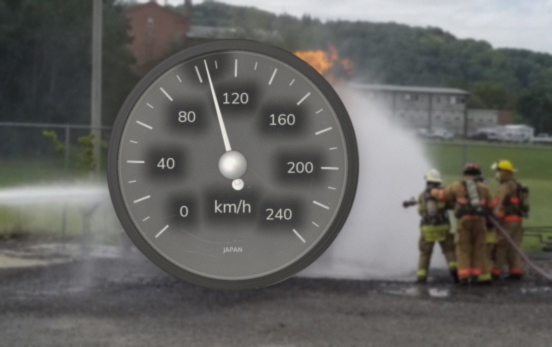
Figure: 105 km/h
